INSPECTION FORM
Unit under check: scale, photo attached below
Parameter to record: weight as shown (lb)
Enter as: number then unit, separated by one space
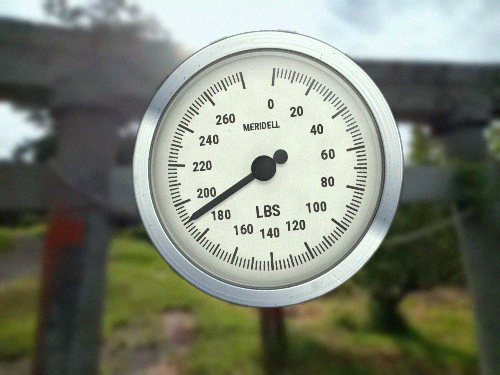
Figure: 190 lb
